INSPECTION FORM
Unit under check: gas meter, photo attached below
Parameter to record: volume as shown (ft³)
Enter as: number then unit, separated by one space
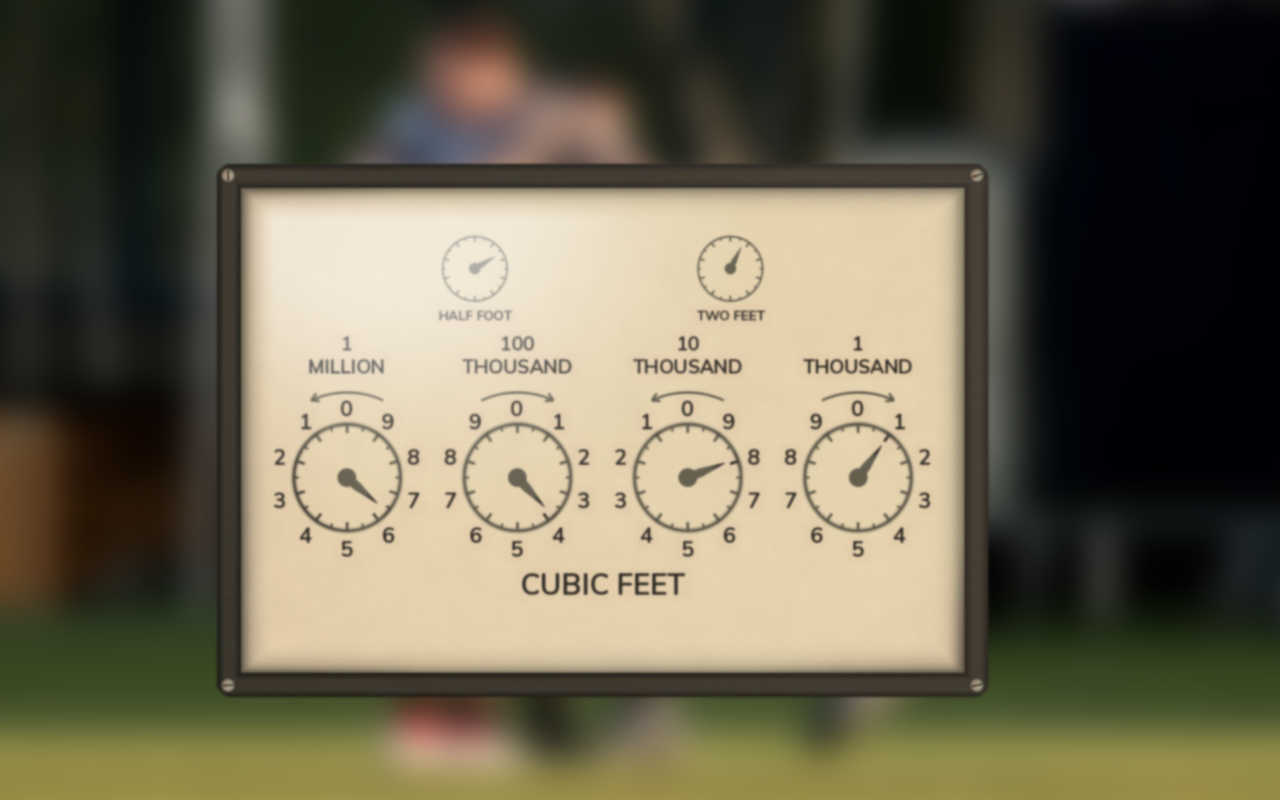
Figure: 638100 ft³
